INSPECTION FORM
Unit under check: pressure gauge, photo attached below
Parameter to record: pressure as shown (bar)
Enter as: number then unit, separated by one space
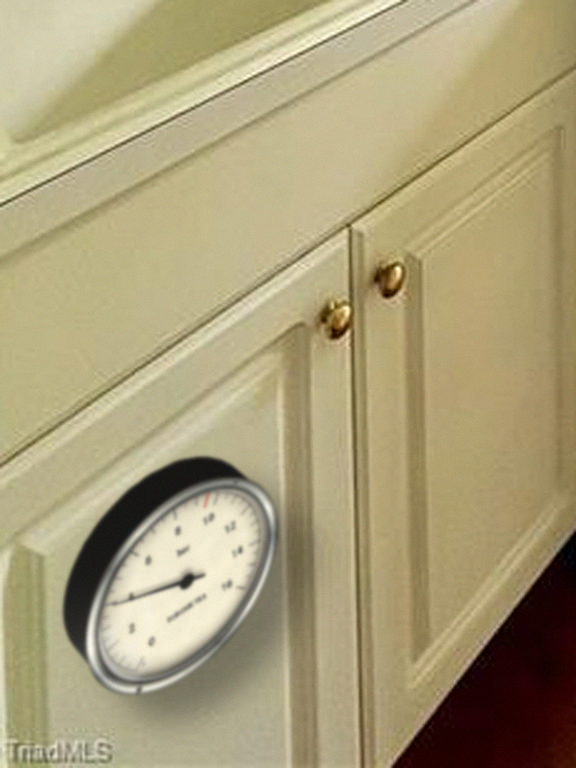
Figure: 4 bar
